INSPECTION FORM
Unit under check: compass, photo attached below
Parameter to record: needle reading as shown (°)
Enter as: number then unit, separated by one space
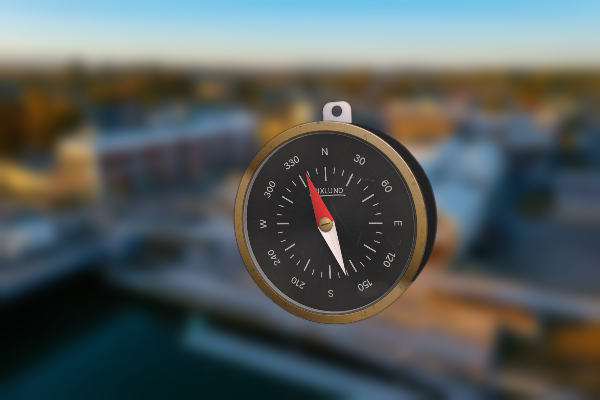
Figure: 340 °
